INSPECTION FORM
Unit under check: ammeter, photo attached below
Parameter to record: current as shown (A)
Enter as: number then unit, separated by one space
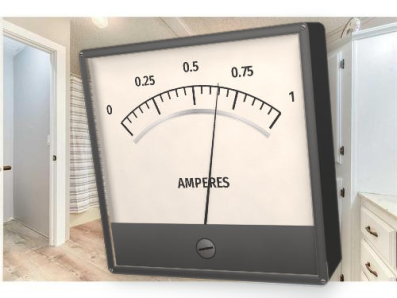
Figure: 0.65 A
